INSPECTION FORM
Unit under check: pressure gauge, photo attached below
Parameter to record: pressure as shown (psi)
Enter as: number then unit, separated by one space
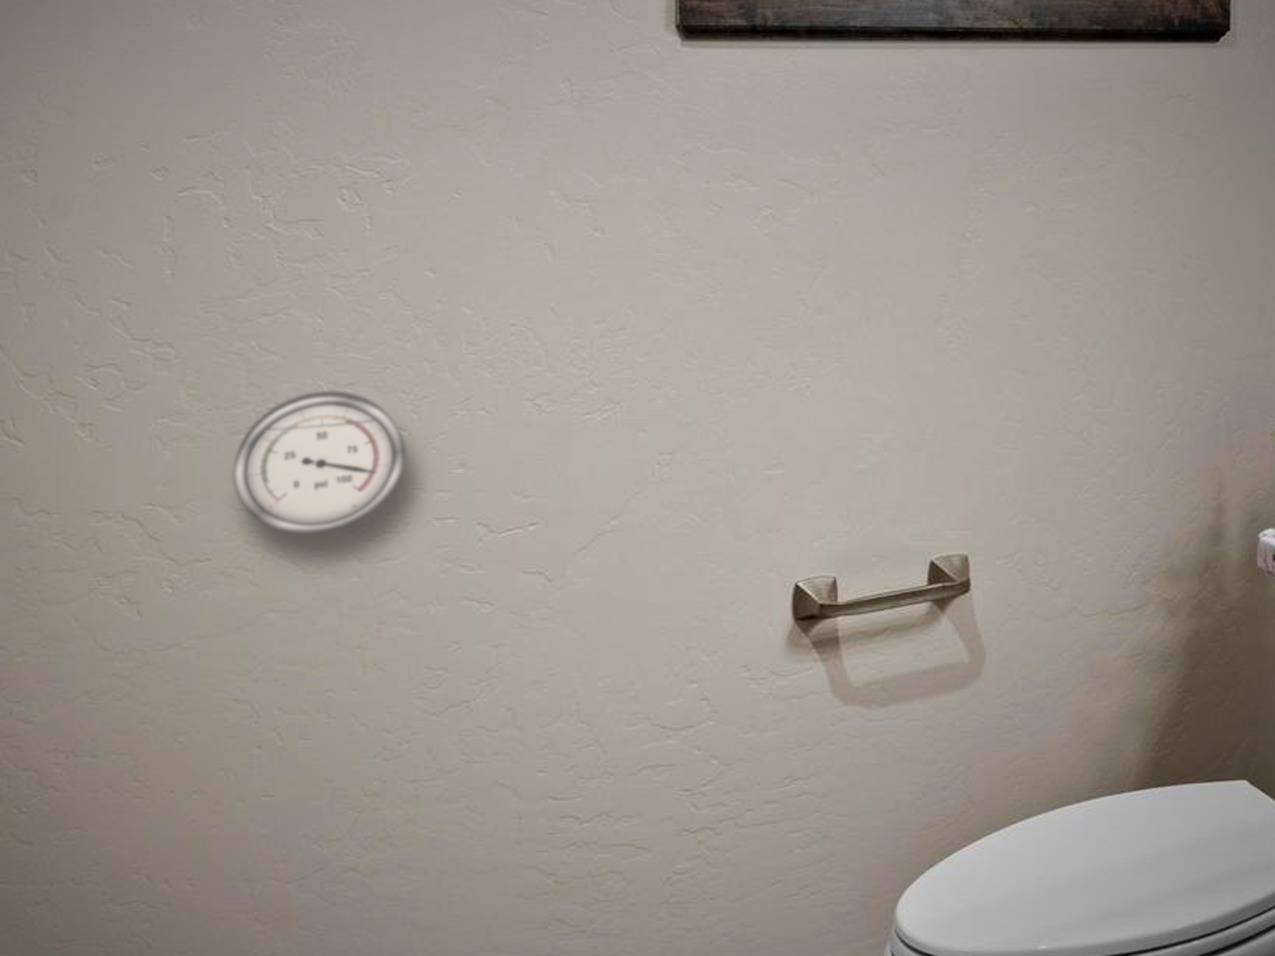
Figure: 90 psi
